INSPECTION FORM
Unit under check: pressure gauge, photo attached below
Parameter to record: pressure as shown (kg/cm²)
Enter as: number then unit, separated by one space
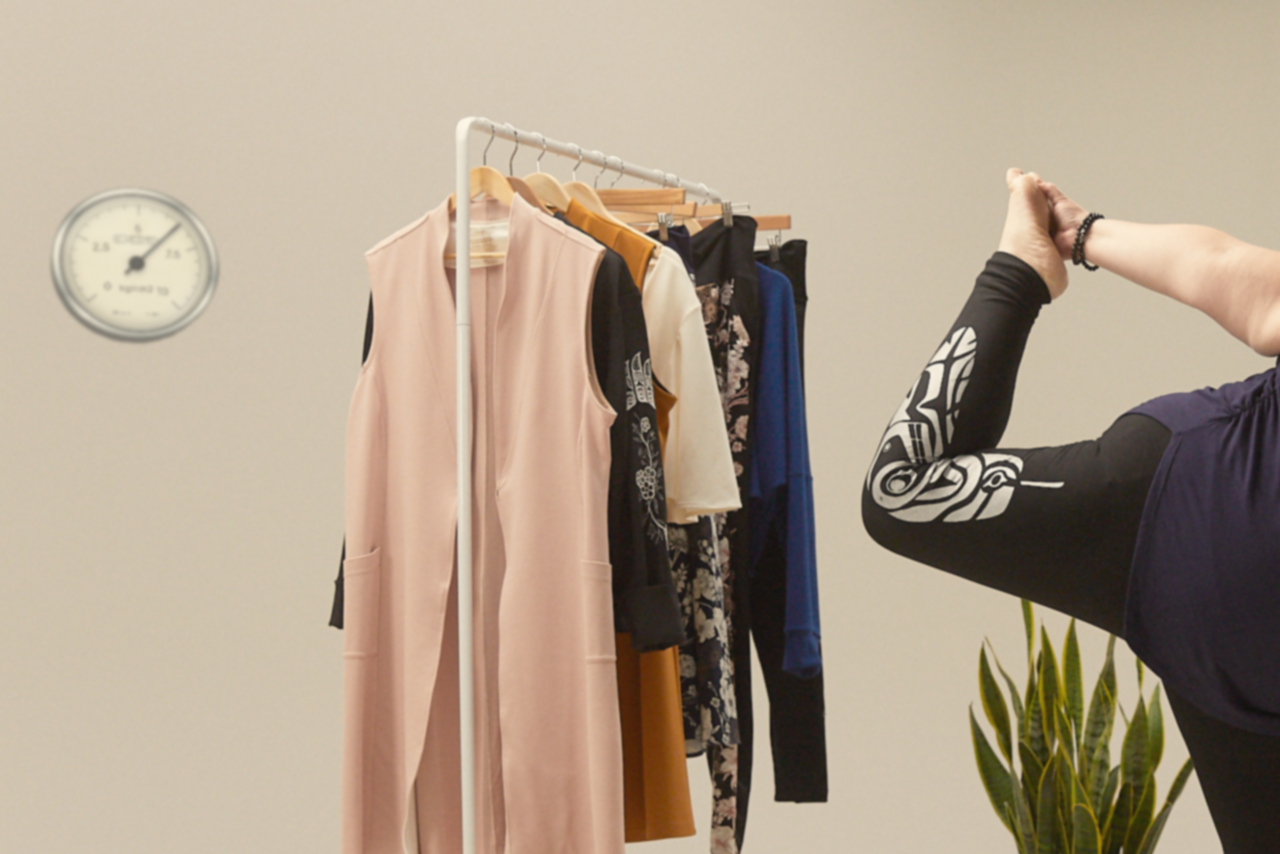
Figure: 6.5 kg/cm²
